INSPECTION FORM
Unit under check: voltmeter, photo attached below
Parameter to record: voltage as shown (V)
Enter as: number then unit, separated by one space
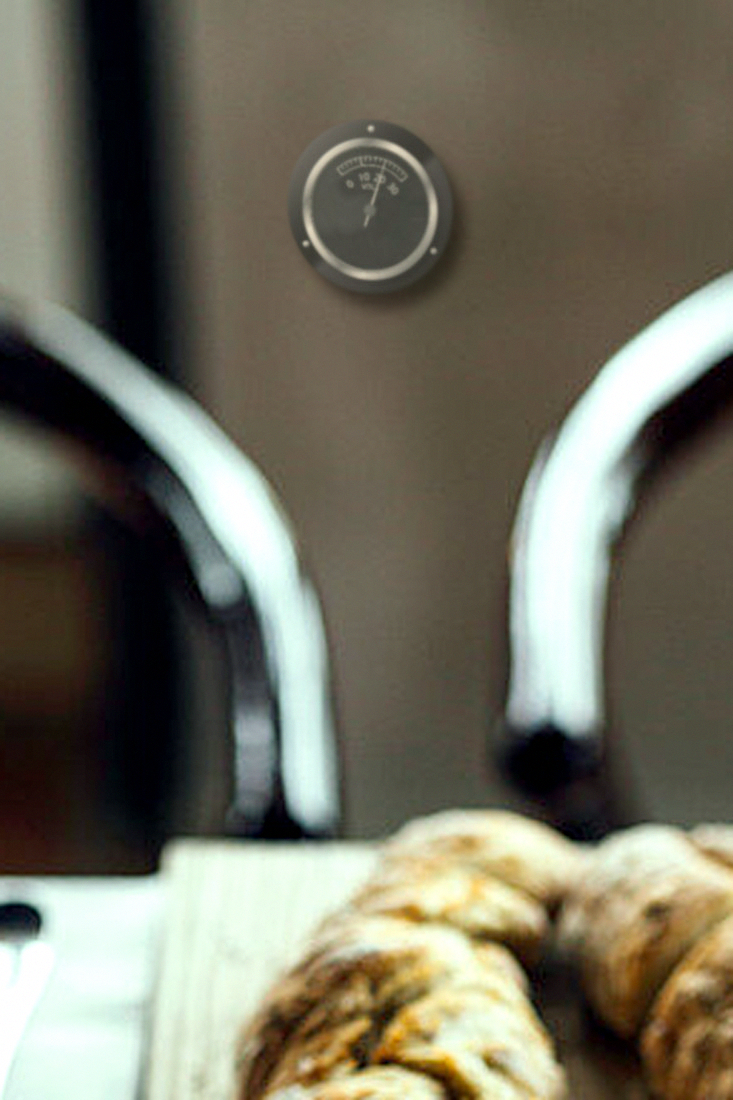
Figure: 20 V
